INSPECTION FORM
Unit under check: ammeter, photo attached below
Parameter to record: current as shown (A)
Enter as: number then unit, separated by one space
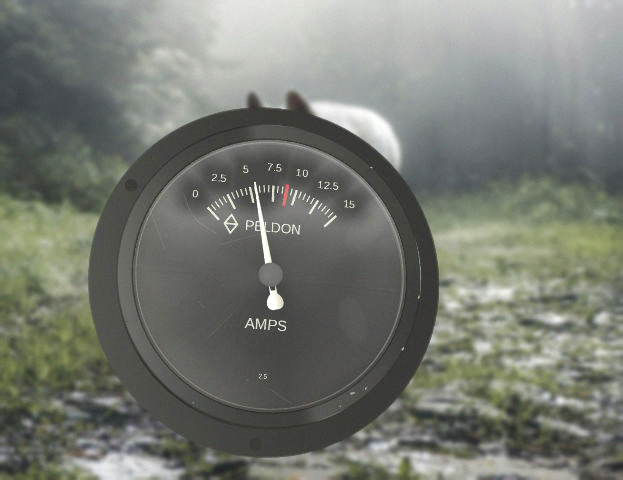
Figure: 5.5 A
